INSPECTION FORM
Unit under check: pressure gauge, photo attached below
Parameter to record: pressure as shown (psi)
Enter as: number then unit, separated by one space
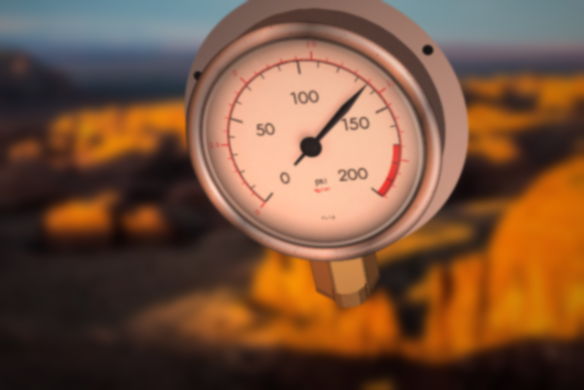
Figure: 135 psi
